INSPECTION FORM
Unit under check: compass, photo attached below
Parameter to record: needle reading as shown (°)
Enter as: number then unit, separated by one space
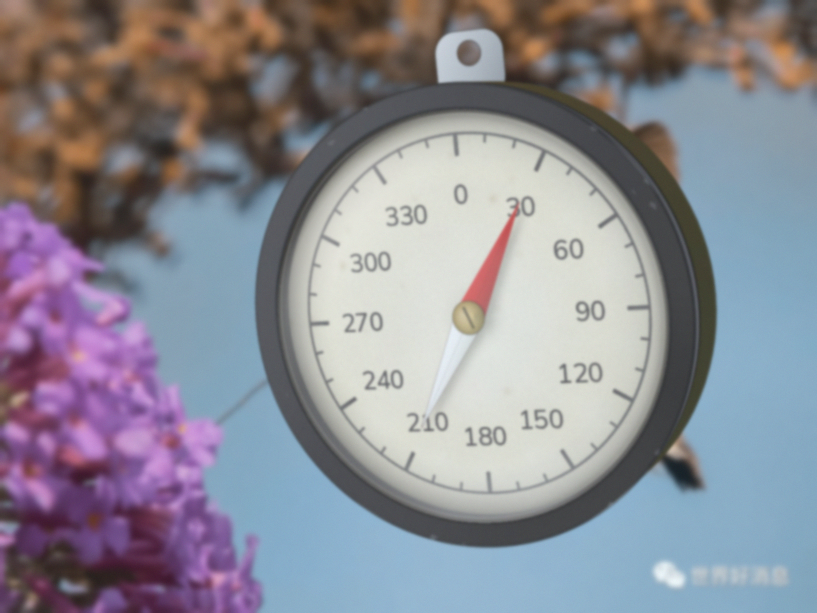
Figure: 30 °
